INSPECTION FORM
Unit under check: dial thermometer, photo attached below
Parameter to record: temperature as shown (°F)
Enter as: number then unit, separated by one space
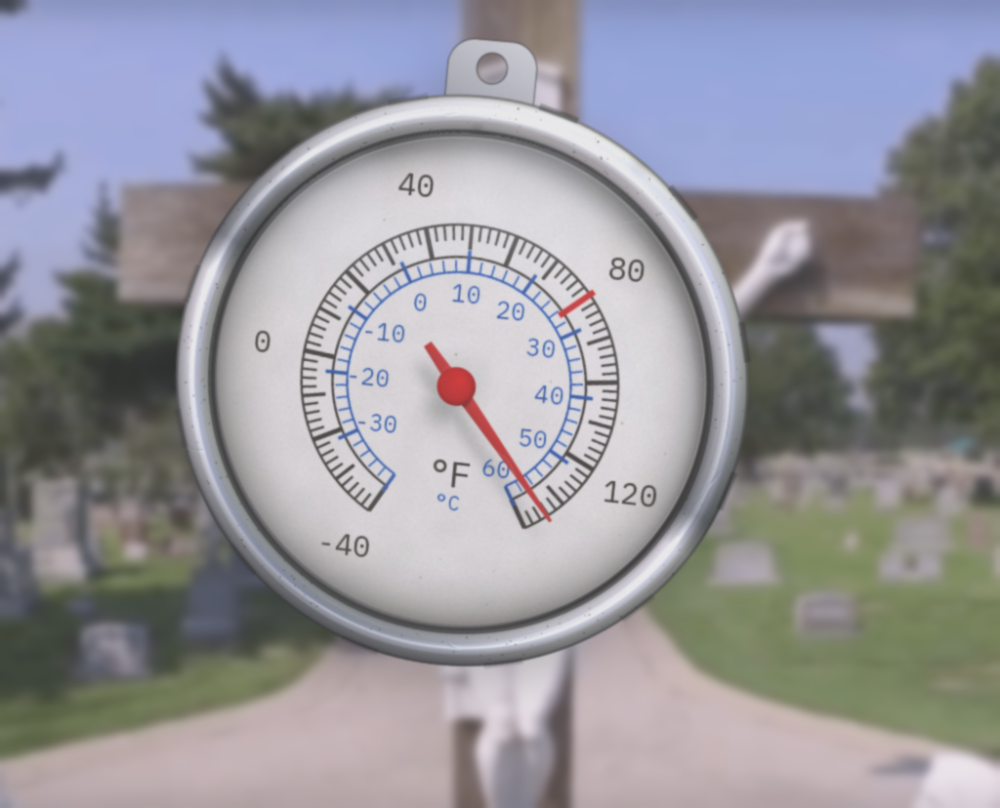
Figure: 134 °F
